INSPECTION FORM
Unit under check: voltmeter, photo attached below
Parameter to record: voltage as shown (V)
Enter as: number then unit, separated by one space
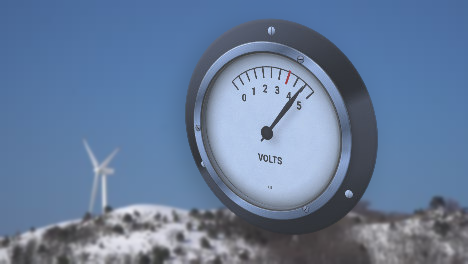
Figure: 4.5 V
